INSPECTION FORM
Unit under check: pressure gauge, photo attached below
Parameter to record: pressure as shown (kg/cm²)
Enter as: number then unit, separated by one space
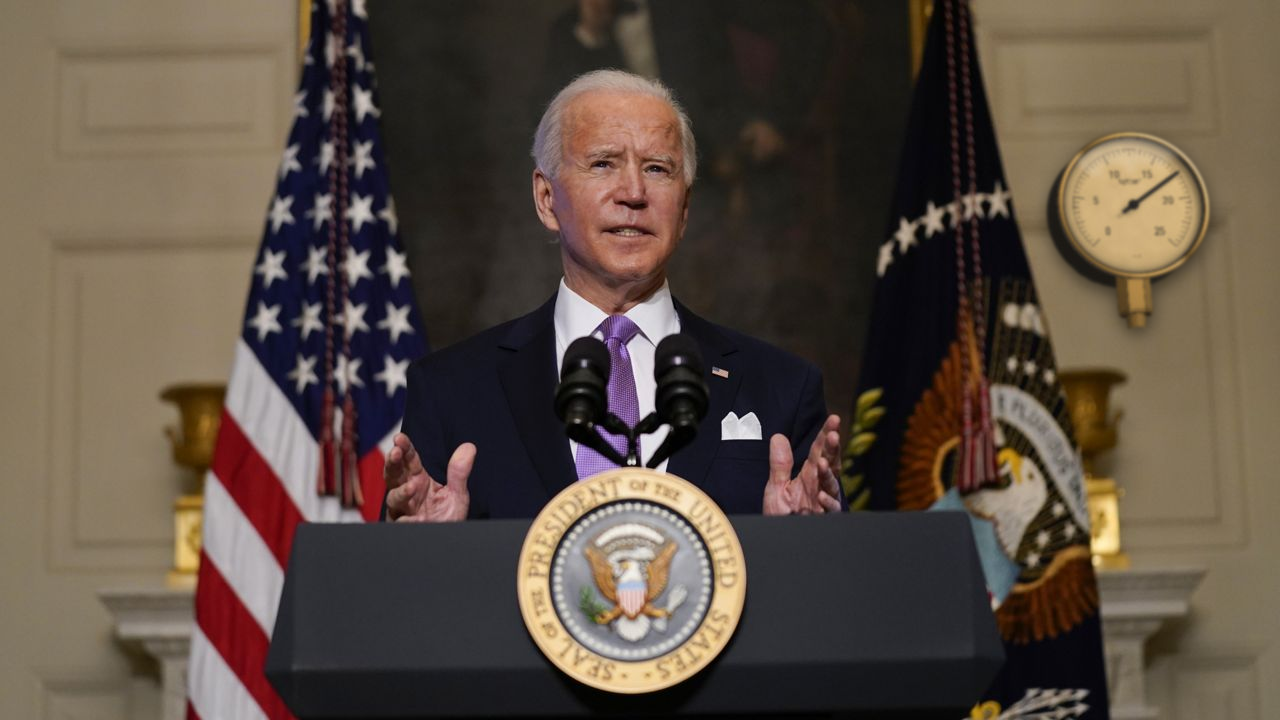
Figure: 17.5 kg/cm²
